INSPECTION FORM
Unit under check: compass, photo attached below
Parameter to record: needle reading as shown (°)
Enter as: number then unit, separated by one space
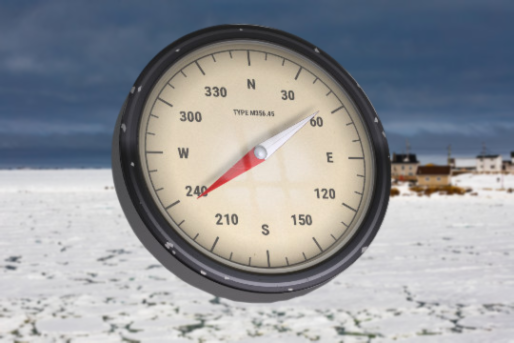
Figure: 235 °
